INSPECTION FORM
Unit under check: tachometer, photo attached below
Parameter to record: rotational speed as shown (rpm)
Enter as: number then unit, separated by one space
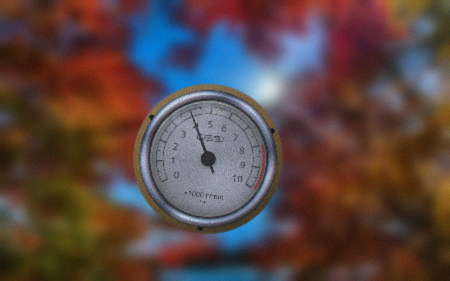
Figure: 4000 rpm
